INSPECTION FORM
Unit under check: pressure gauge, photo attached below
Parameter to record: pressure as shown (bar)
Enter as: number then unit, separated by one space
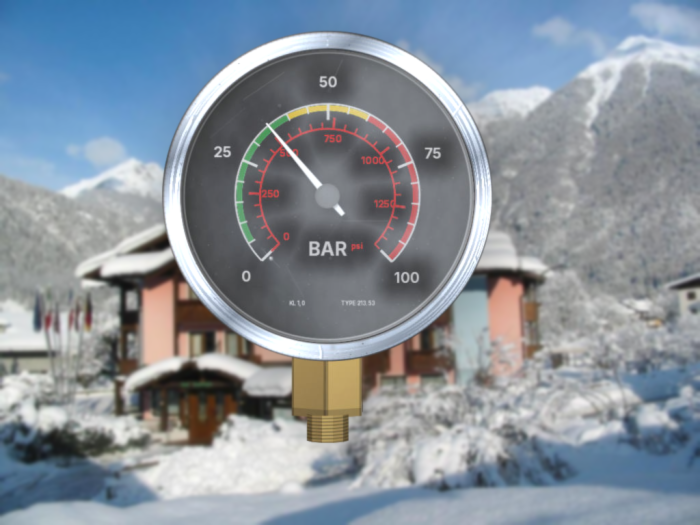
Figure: 35 bar
